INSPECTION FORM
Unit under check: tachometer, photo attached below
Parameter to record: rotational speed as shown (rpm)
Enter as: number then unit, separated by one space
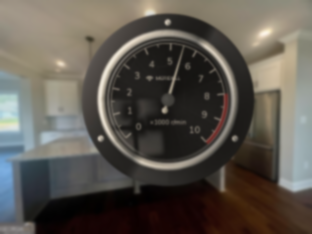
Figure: 5500 rpm
